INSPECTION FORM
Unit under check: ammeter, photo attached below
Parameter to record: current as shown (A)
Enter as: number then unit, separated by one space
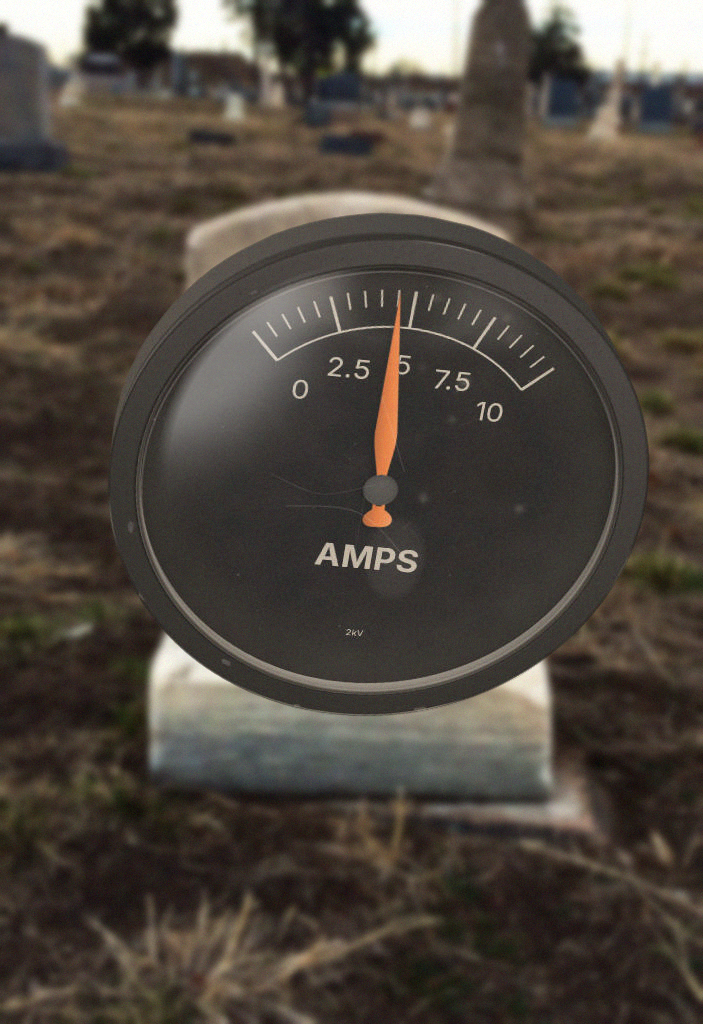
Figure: 4.5 A
